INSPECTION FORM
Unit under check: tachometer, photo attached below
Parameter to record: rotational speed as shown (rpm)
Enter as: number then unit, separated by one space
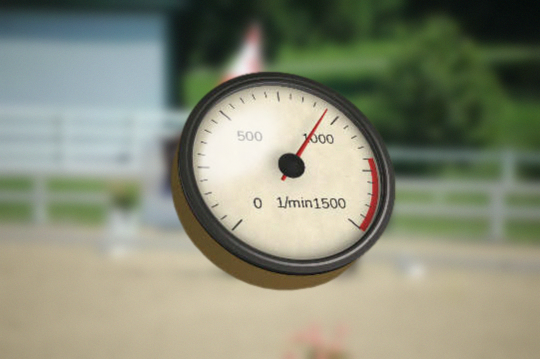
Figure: 950 rpm
